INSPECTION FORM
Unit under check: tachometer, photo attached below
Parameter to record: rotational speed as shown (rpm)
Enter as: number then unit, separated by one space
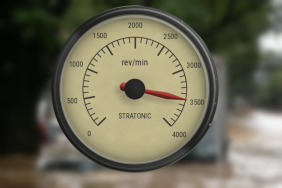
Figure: 3500 rpm
